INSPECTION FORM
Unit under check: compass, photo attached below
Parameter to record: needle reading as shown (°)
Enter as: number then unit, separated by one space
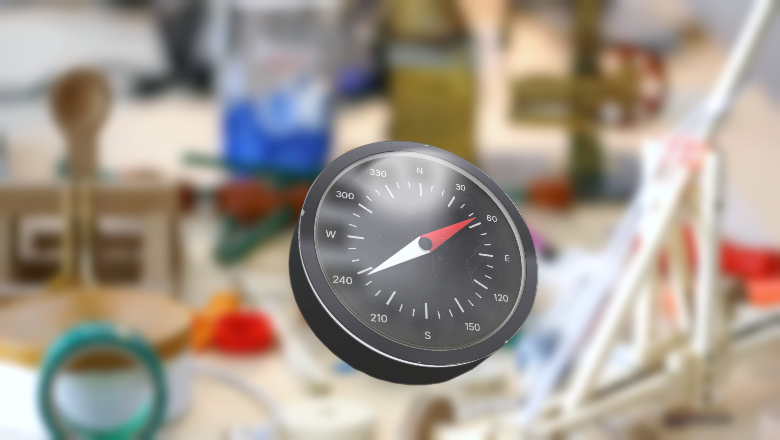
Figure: 55 °
